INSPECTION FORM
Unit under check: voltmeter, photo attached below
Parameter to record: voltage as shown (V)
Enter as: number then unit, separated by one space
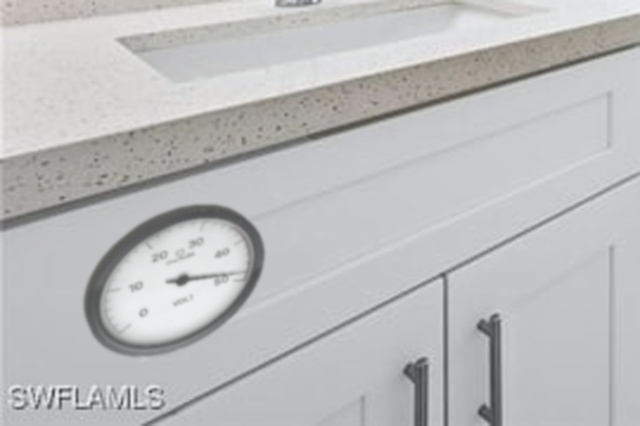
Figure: 48 V
